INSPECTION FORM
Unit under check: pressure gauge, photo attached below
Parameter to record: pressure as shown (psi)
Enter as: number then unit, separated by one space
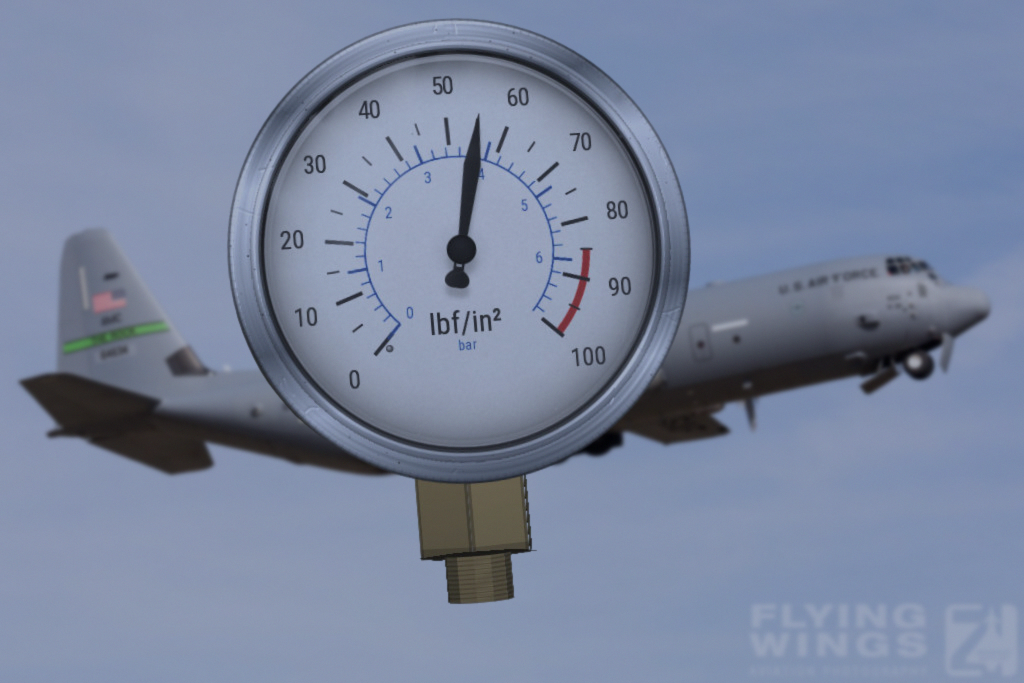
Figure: 55 psi
